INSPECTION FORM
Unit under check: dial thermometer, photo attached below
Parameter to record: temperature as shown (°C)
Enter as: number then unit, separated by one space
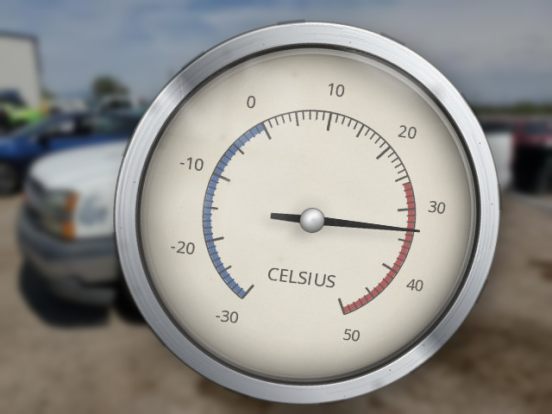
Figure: 33 °C
